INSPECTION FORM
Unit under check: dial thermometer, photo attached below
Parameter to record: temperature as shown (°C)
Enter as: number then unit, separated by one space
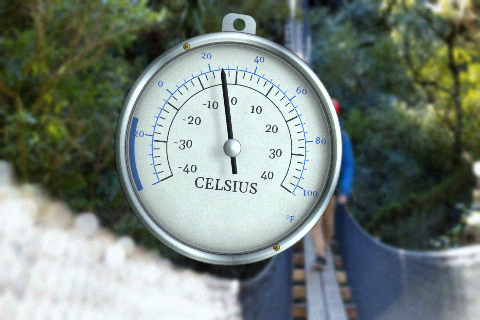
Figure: -4 °C
